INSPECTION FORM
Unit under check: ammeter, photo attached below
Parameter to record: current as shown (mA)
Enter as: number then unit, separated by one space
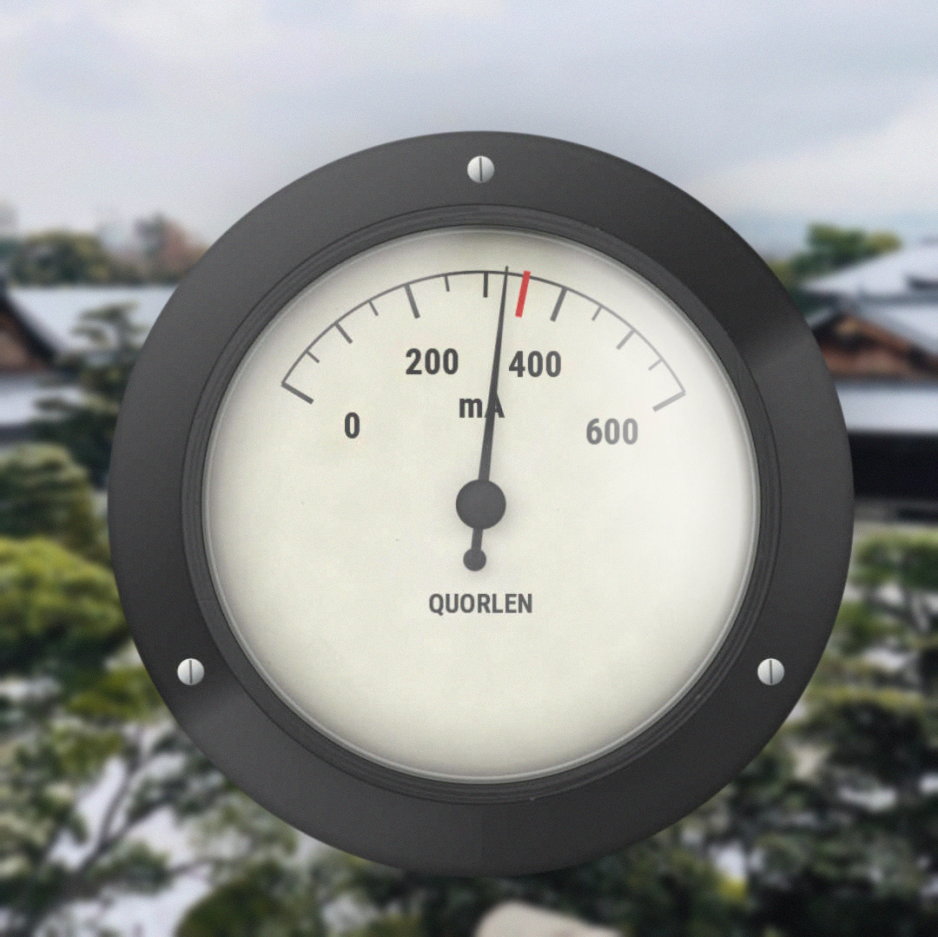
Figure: 325 mA
